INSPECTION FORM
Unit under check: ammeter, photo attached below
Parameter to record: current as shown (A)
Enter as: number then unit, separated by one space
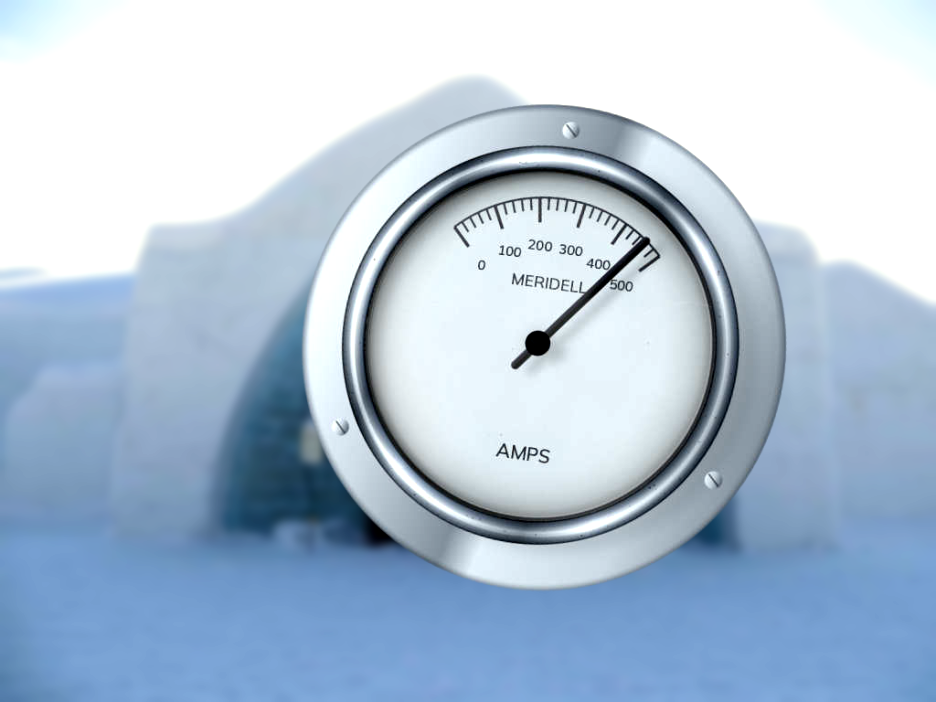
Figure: 460 A
